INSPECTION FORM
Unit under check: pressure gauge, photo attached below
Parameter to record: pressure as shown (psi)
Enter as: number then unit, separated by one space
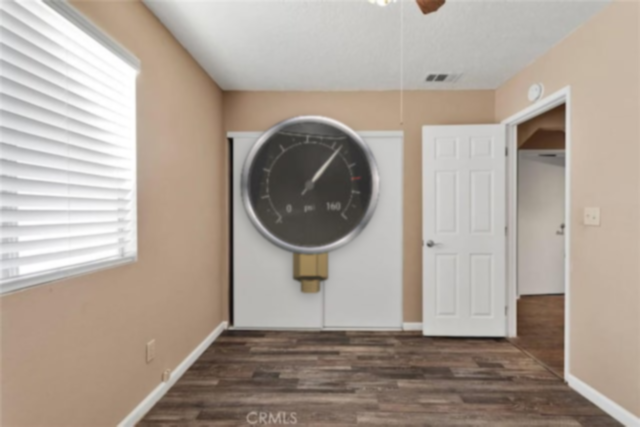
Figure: 105 psi
